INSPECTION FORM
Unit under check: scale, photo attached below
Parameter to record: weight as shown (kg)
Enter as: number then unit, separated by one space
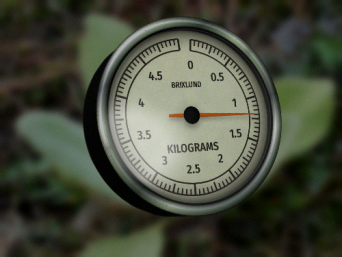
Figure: 1.2 kg
